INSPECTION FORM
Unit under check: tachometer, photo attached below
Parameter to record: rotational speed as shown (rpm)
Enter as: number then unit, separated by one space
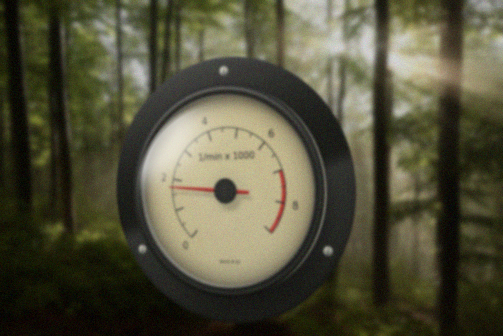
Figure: 1750 rpm
